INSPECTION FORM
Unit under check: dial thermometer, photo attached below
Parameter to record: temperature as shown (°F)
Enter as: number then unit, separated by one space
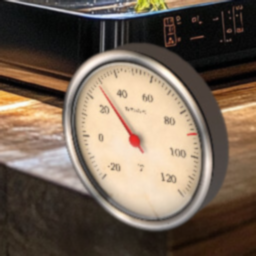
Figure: 30 °F
